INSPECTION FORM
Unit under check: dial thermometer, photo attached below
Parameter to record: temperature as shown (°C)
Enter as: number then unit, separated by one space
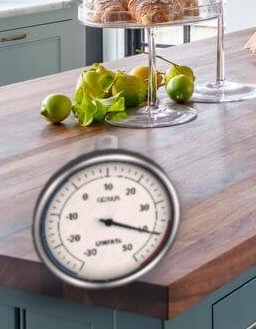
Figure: 40 °C
